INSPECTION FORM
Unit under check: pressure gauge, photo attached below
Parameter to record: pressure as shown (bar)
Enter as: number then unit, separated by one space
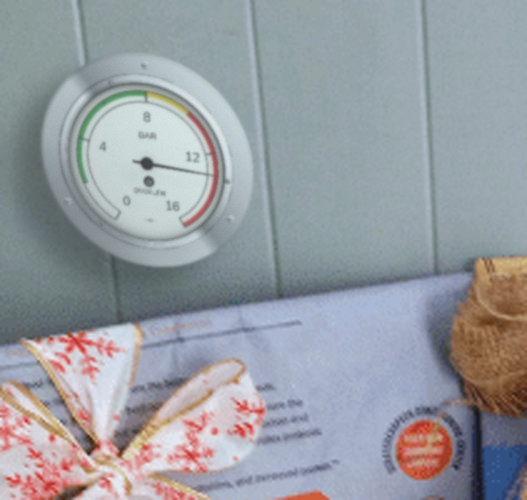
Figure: 13 bar
